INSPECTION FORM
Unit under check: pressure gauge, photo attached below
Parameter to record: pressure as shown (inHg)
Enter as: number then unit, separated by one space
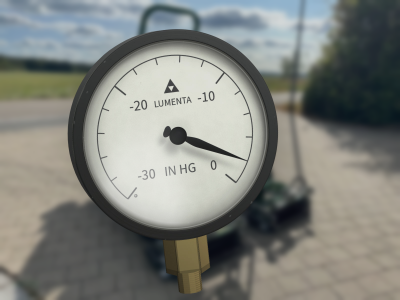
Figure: -2 inHg
